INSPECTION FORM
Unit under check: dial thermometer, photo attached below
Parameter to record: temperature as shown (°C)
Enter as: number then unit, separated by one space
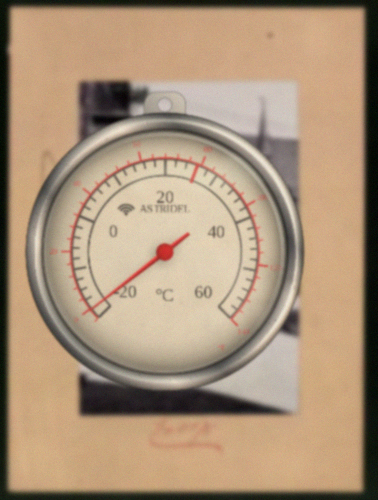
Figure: -18 °C
